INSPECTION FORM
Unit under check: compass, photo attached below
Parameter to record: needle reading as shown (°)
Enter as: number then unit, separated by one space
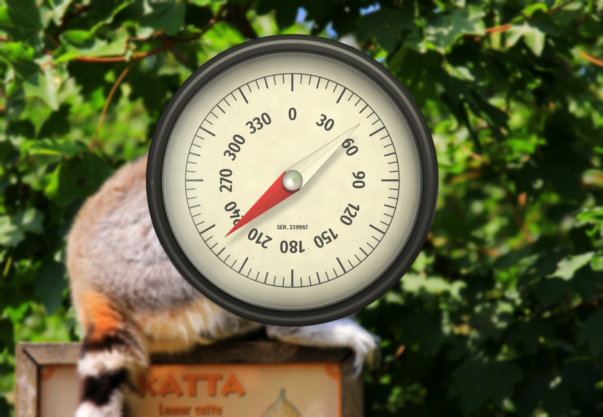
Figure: 230 °
